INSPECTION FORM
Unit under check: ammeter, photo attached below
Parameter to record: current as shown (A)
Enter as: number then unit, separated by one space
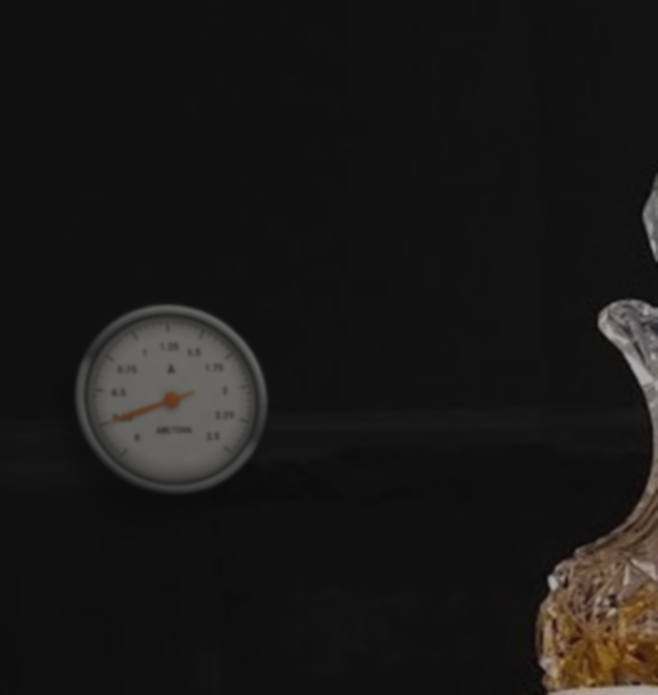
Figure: 0.25 A
